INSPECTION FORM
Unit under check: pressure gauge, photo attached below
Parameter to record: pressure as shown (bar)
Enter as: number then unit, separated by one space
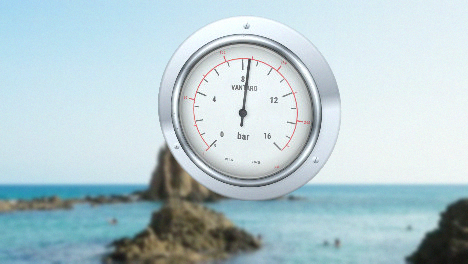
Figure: 8.5 bar
